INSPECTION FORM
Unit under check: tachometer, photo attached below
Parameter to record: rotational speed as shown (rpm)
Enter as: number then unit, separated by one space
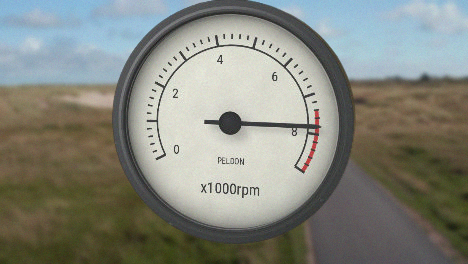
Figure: 7800 rpm
